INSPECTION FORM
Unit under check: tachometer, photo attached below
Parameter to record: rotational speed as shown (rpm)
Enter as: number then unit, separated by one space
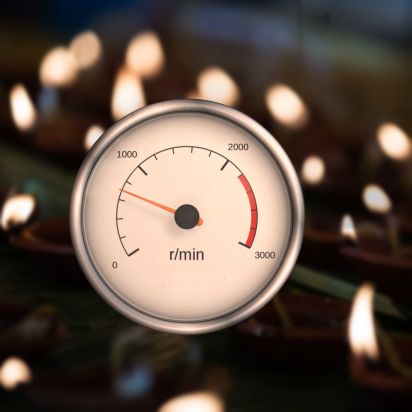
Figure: 700 rpm
